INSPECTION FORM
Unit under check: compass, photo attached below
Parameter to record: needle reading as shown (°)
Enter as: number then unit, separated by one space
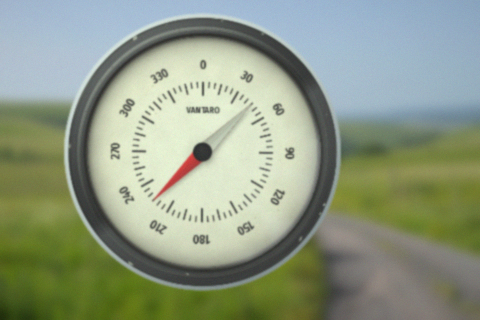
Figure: 225 °
